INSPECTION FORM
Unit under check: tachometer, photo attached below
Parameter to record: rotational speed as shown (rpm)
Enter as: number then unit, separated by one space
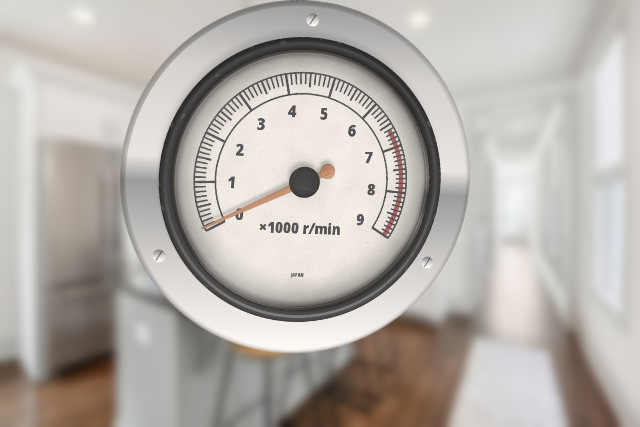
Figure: 100 rpm
